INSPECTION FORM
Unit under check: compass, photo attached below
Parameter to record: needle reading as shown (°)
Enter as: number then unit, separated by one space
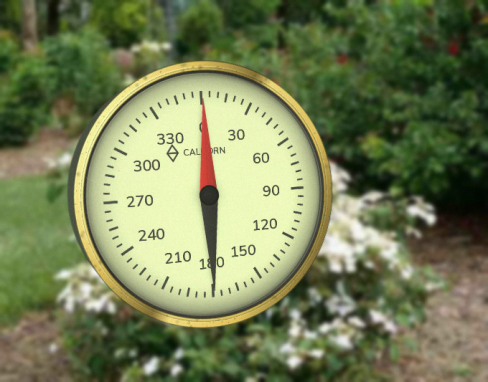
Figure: 0 °
